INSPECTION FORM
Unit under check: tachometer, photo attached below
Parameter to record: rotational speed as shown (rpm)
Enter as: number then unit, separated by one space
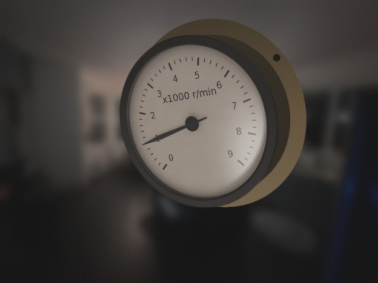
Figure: 1000 rpm
